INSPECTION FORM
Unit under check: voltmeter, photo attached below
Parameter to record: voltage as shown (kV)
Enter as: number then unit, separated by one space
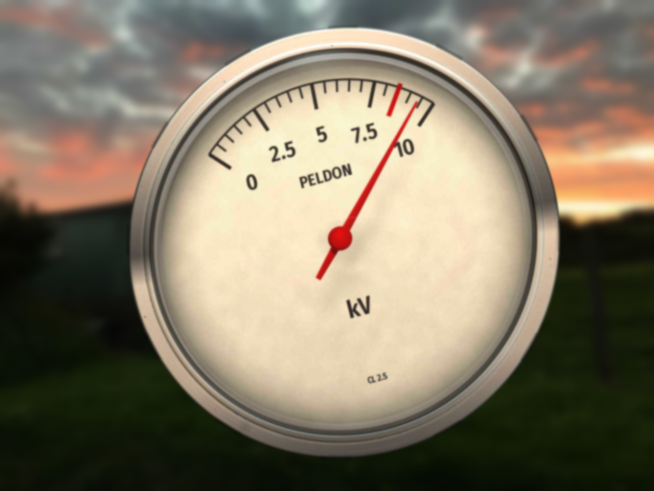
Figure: 9.5 kV
